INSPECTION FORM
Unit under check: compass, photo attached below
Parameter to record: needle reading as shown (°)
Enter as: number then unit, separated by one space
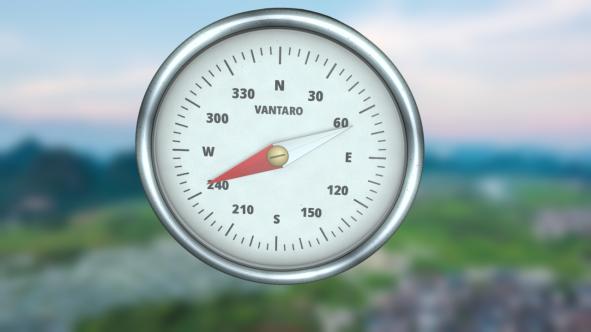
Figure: 245 °
